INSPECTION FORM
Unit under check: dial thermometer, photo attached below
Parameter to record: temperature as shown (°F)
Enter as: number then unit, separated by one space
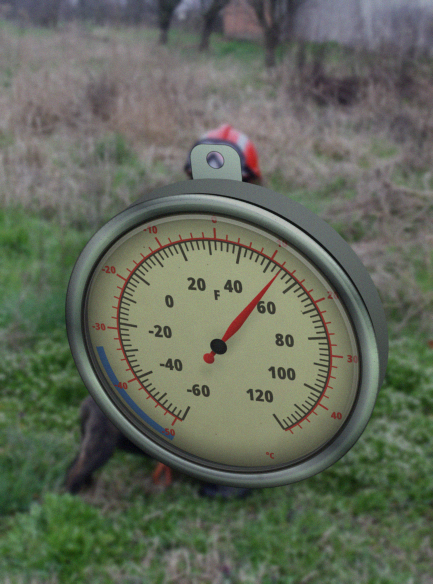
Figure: 54 °F
